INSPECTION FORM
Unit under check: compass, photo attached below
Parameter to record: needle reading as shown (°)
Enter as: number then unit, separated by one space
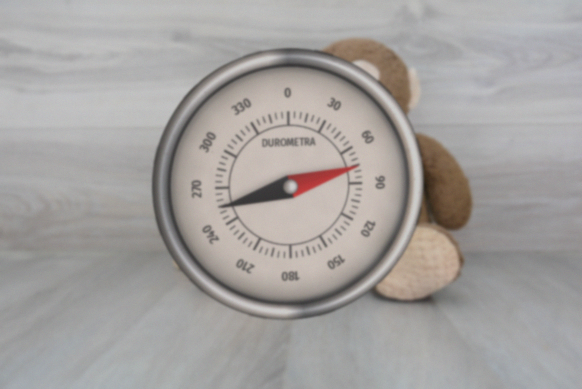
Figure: 75 °
